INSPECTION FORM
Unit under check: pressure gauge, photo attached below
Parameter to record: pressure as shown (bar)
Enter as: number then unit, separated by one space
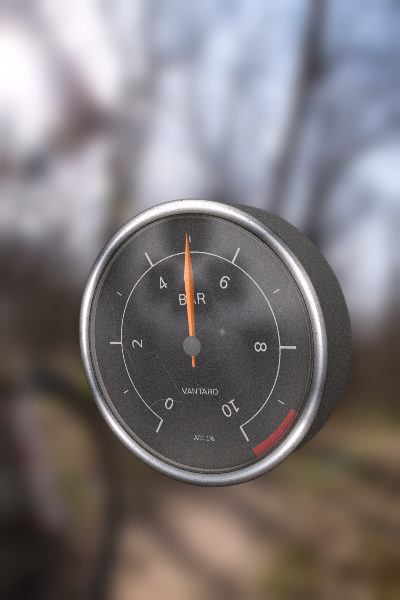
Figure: 5 bar
